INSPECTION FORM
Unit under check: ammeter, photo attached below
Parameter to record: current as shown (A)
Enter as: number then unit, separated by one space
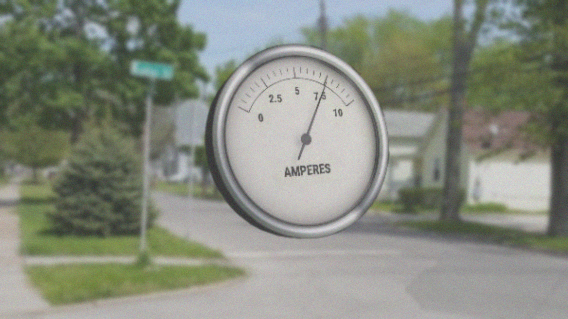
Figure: 7.5 A
